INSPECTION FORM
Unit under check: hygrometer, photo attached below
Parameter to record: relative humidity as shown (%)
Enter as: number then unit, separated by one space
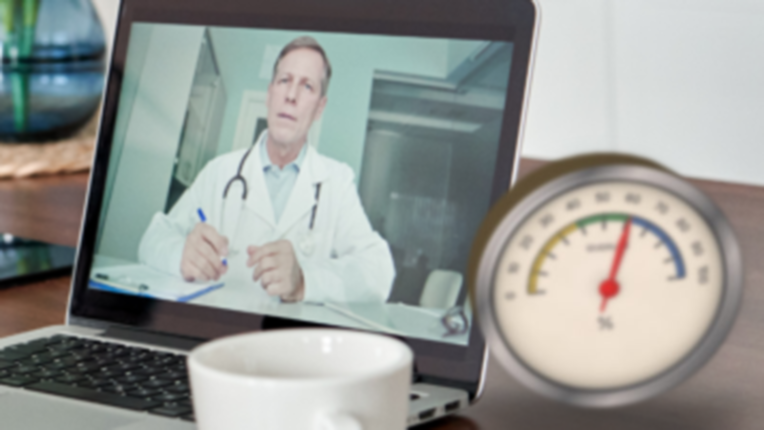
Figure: 60 %
